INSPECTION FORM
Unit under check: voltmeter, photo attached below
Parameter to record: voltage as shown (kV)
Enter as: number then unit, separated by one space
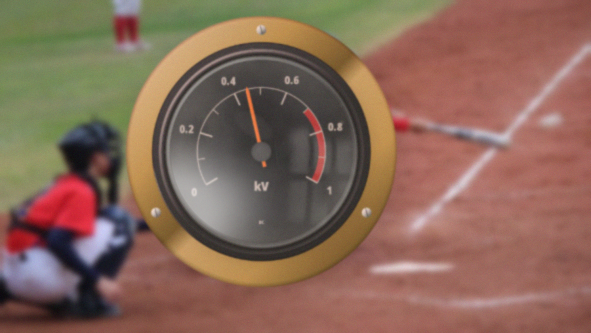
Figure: 0.45 kV
